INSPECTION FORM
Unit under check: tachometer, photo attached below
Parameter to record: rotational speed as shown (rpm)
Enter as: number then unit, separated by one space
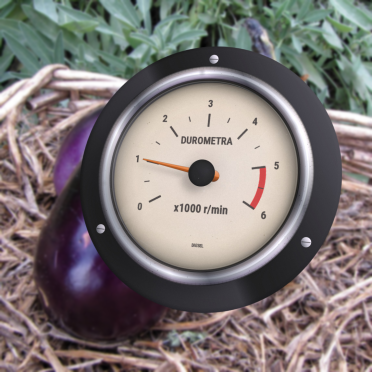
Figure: 1000 rpm
